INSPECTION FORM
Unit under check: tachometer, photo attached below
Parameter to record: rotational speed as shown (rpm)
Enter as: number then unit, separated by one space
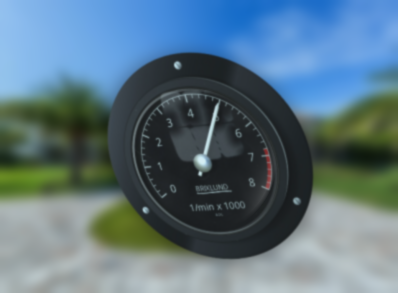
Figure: 5000 rpm
